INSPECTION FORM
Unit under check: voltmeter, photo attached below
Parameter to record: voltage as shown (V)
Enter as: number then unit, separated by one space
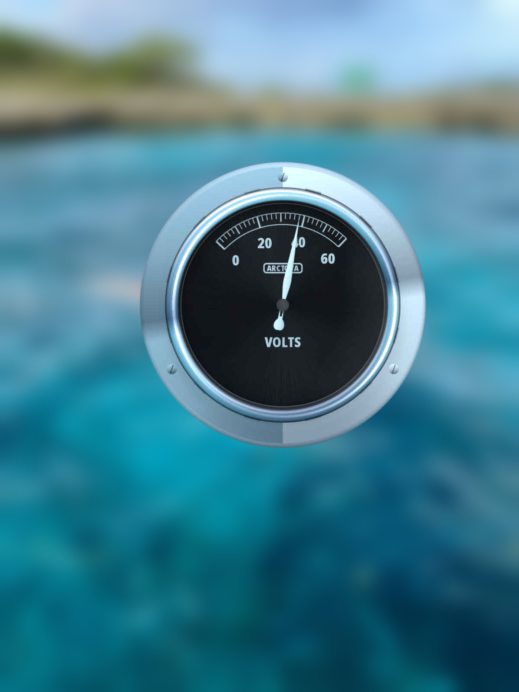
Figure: 38 V
